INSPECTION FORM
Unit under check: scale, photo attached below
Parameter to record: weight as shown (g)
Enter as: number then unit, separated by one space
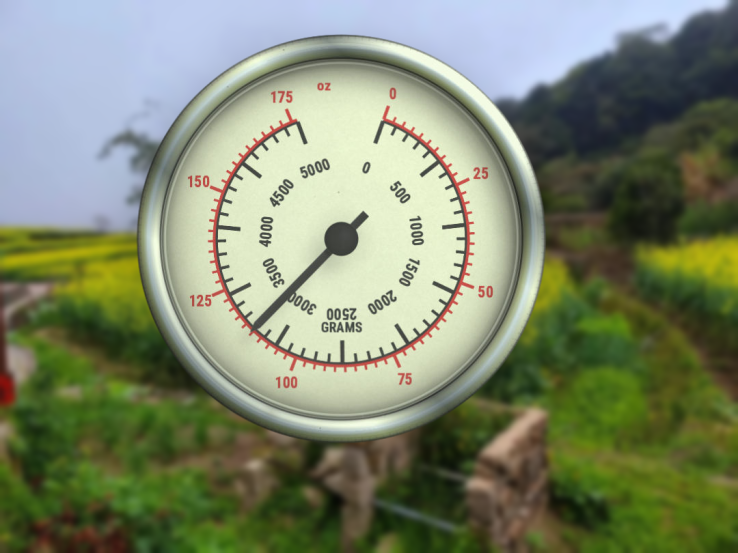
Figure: 3200 g
